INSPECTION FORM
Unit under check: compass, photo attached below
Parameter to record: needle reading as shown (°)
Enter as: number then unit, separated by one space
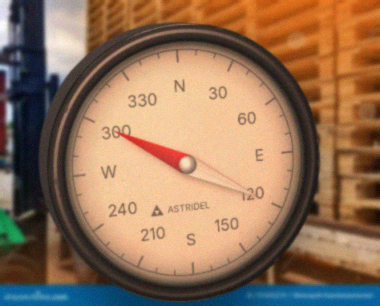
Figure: 300 °
